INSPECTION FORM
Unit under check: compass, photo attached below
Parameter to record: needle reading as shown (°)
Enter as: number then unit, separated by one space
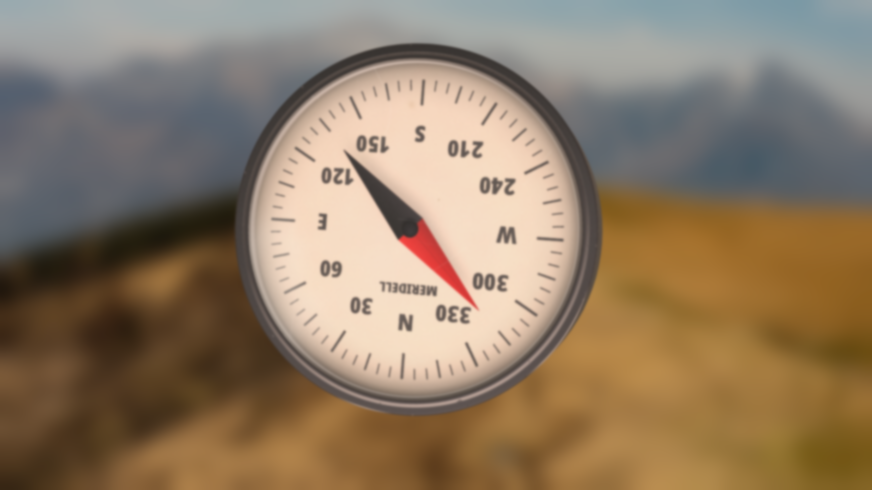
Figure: 315 °
